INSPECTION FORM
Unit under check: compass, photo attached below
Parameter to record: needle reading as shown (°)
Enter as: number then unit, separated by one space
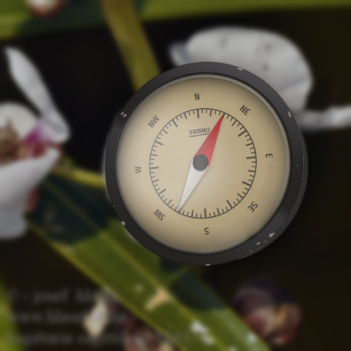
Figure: 30 °
